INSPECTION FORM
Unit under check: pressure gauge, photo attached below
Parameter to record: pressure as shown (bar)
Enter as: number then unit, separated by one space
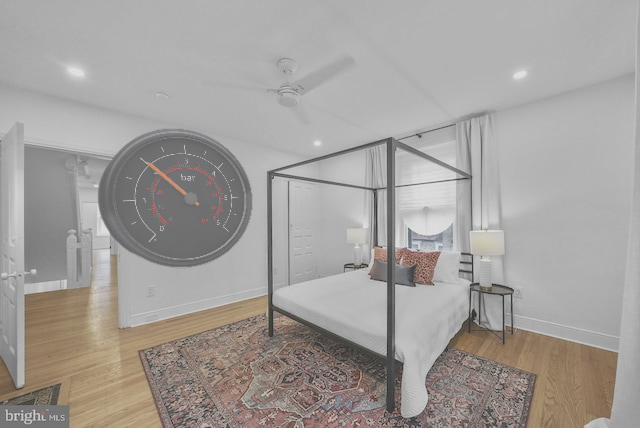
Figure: 2 bar
